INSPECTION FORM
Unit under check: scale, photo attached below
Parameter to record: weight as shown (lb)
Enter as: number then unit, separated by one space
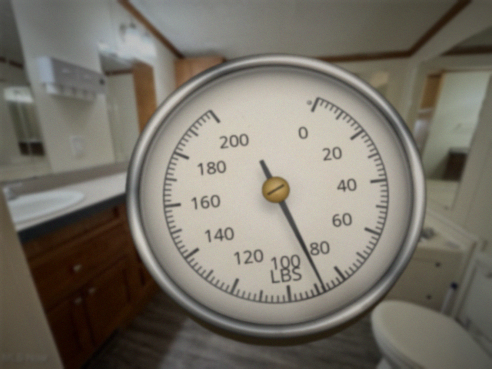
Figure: 88 lb
